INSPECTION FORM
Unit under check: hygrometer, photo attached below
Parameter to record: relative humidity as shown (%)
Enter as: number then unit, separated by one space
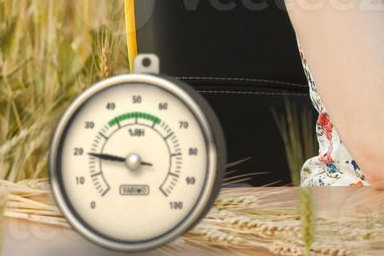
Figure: 20 %
